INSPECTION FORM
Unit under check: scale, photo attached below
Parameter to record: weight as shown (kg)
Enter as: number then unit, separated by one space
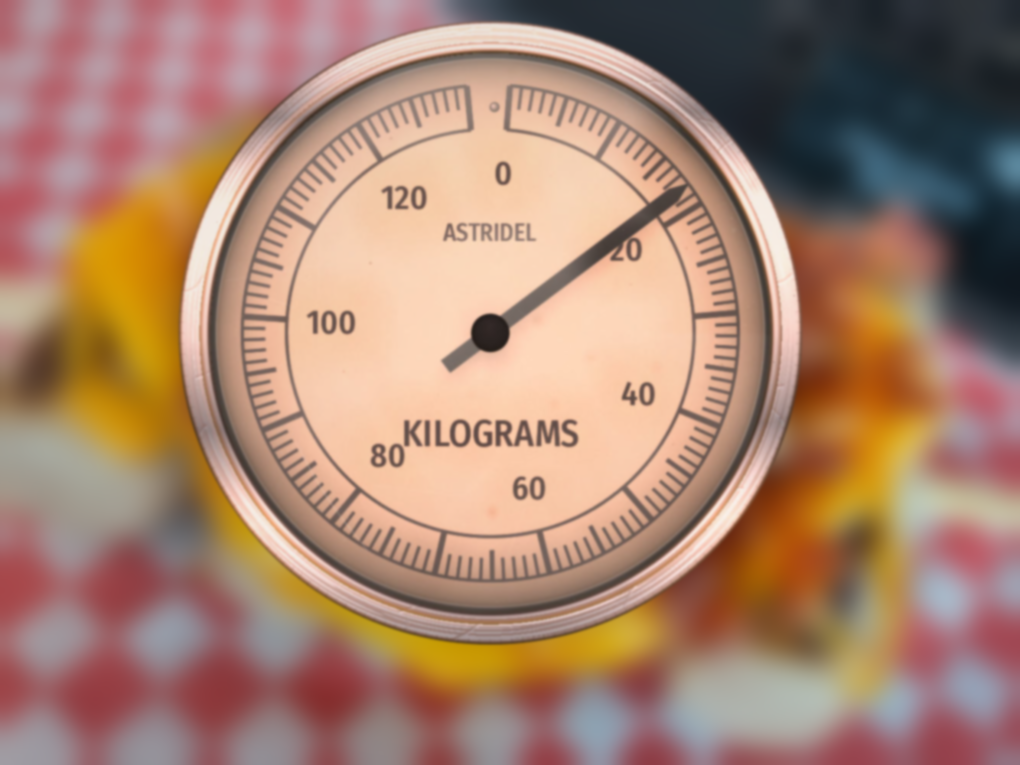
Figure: 18 kg
